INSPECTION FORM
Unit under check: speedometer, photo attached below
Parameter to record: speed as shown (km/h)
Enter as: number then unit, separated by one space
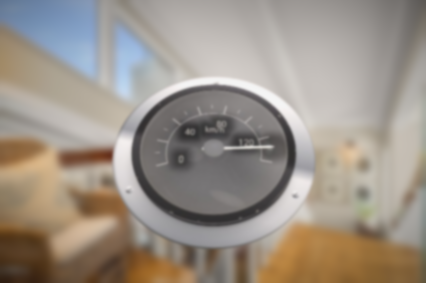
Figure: 130 km/h
